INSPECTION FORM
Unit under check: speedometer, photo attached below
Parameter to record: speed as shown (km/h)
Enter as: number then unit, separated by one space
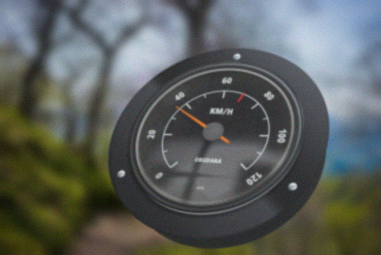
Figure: 35 km/h
